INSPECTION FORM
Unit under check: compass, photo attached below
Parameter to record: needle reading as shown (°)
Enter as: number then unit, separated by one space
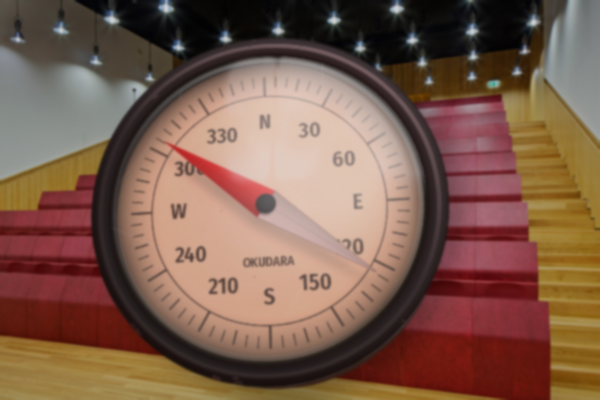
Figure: 305 °
